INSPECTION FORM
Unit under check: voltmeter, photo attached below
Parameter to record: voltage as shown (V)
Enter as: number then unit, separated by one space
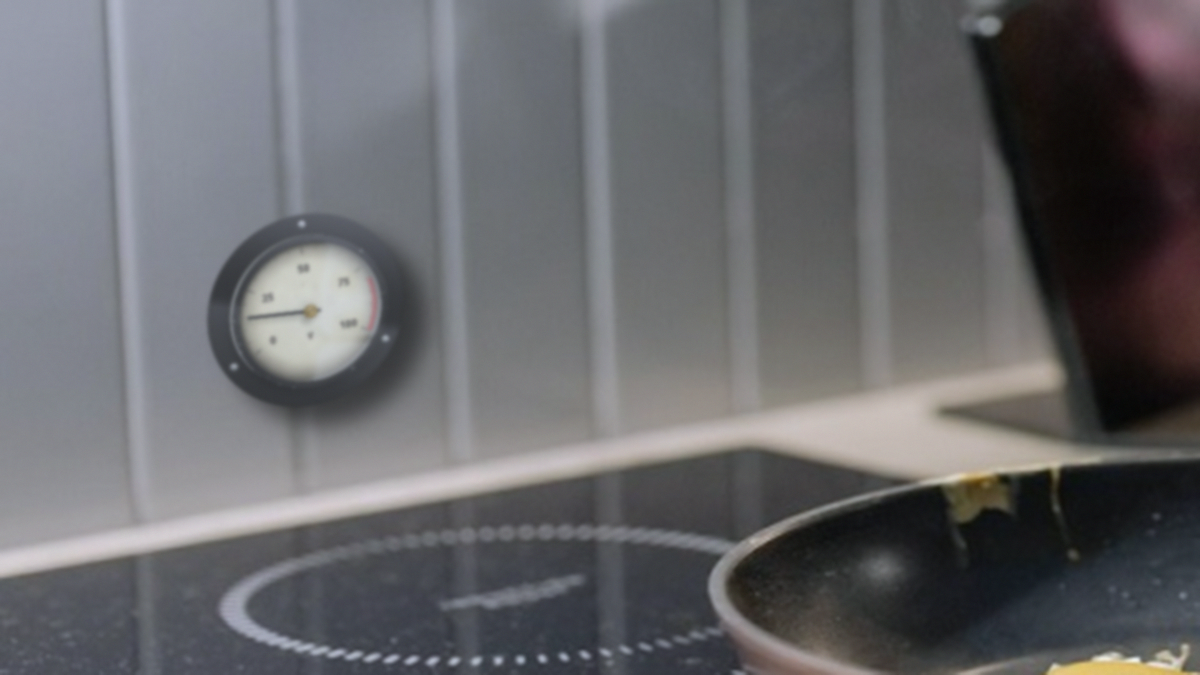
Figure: 15 V
